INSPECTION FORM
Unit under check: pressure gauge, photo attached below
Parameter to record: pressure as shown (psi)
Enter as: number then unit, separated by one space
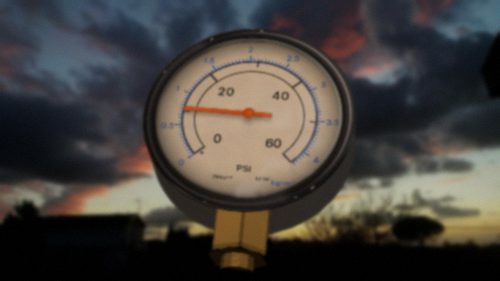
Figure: 10 psi
